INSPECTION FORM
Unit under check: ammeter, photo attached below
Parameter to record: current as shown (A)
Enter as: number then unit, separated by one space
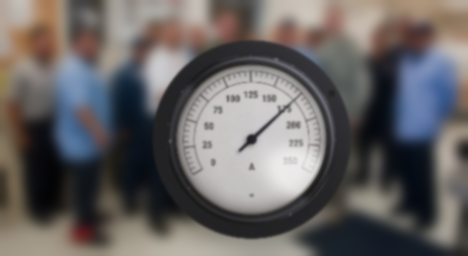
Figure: 175 A
